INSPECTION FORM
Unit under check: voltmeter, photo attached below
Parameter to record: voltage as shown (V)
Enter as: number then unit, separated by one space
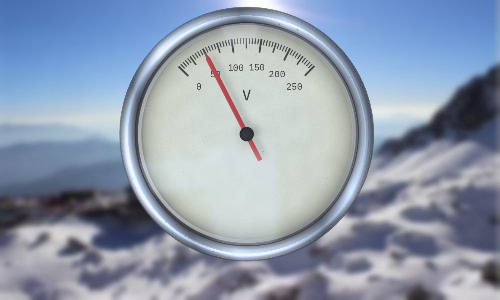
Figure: 50 V
